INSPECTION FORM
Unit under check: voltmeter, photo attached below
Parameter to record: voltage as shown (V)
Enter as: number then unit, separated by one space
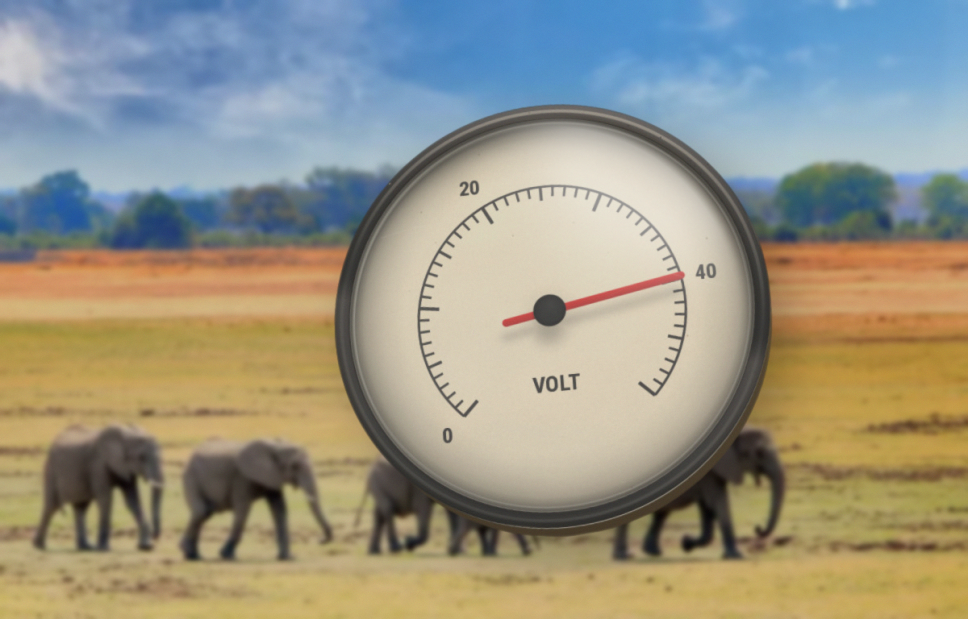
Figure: 40 V
